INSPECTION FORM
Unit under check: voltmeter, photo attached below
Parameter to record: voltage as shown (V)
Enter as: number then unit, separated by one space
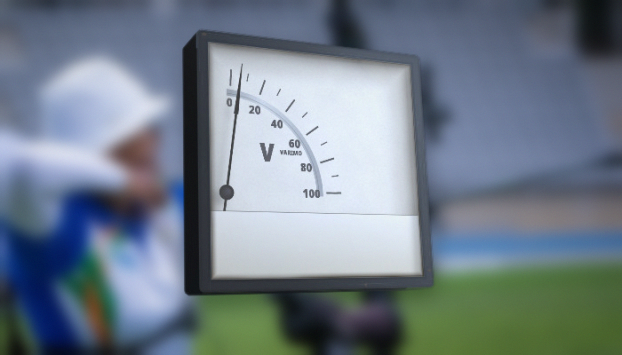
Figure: 5 V
